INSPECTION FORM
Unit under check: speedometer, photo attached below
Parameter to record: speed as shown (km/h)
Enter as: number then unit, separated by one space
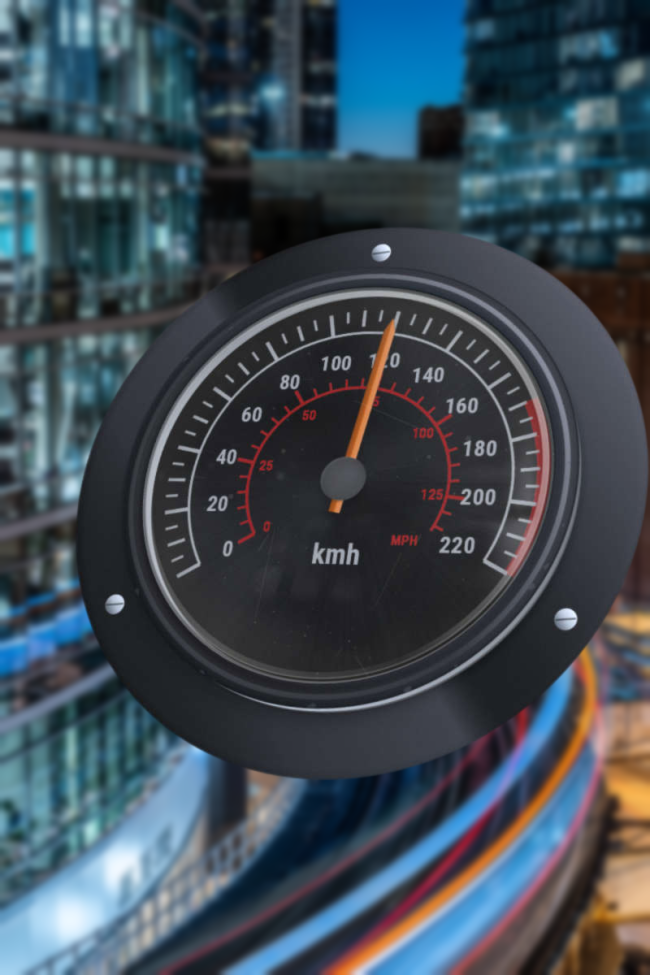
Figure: 120 km/h
